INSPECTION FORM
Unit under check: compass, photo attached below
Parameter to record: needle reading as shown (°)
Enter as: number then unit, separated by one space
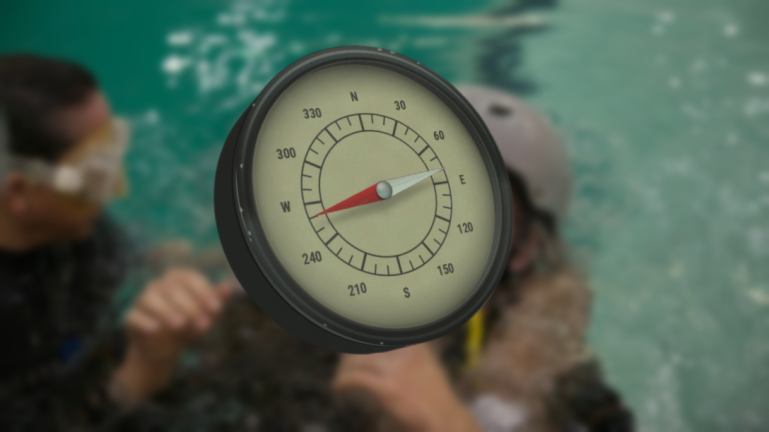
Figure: 260 °
